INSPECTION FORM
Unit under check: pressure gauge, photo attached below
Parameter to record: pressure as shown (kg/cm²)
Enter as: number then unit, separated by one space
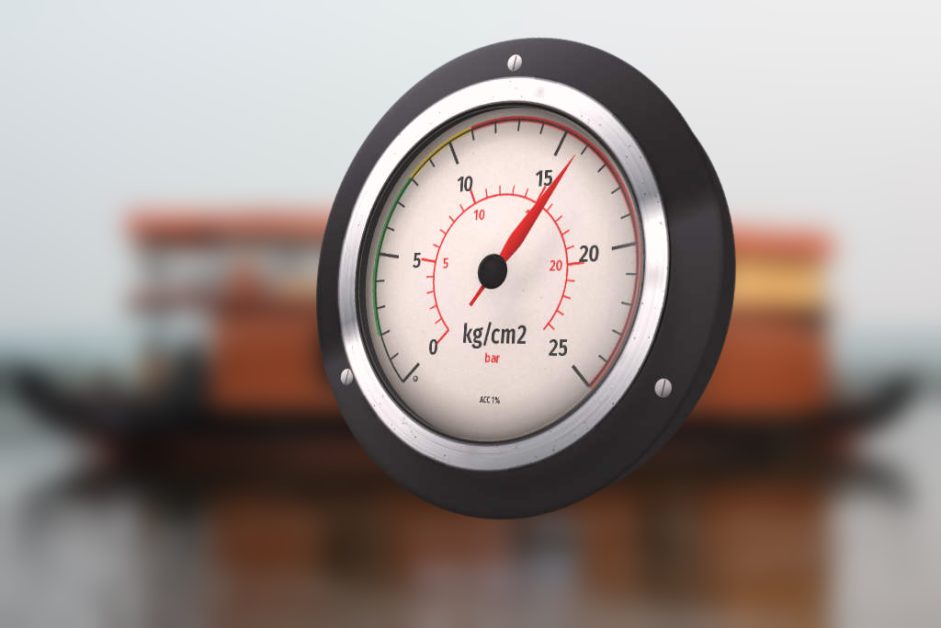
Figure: 16 kg/cm²
